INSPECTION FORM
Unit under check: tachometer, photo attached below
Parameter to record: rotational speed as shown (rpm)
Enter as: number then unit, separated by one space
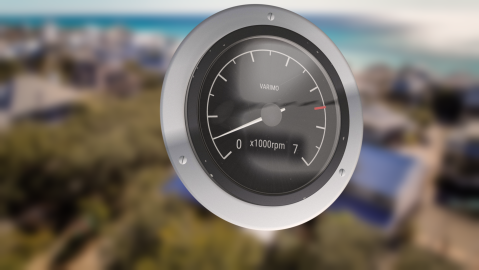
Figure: 500 rpm
